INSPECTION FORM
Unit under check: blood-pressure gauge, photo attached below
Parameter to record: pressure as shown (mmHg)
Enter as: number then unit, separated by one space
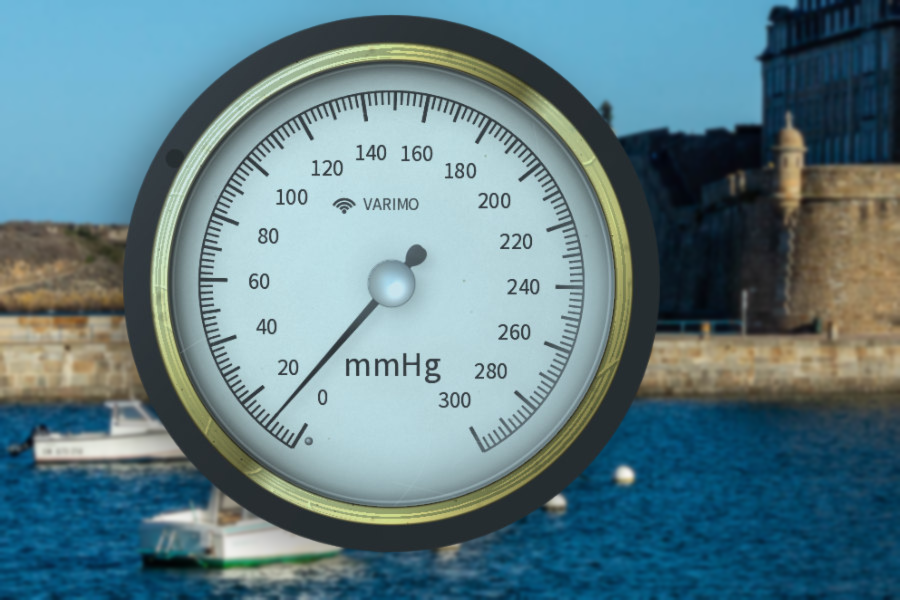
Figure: 10 mmHg
